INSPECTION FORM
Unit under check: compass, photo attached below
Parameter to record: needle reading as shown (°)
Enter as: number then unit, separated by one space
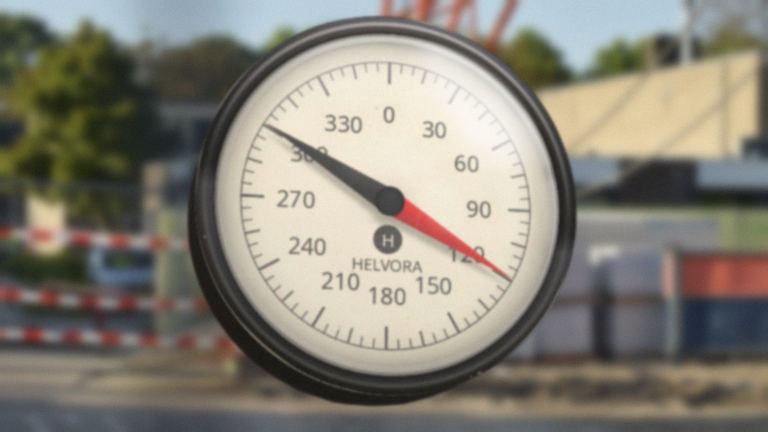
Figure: 120 °
